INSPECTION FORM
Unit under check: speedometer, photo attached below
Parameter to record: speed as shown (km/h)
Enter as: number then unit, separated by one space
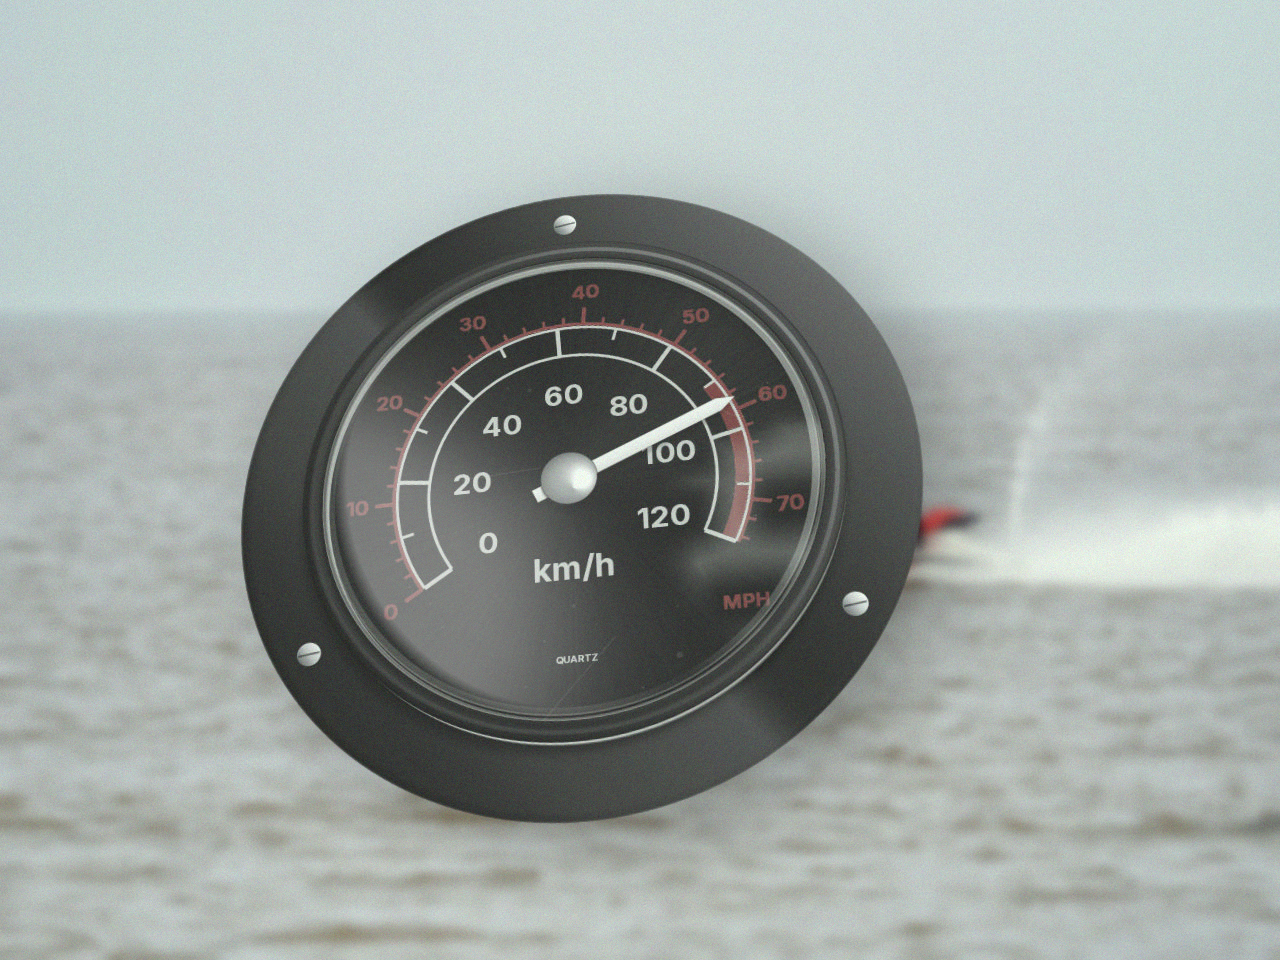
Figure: 95 km/h
